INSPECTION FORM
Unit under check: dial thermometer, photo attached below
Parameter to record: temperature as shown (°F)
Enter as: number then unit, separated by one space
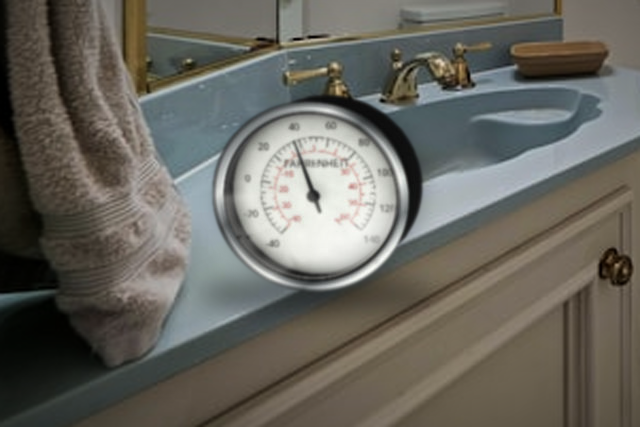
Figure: 40 °F
